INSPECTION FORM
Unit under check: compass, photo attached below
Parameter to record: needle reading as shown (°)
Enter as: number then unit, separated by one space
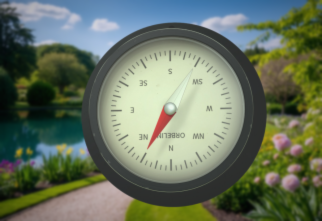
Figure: 30 °
